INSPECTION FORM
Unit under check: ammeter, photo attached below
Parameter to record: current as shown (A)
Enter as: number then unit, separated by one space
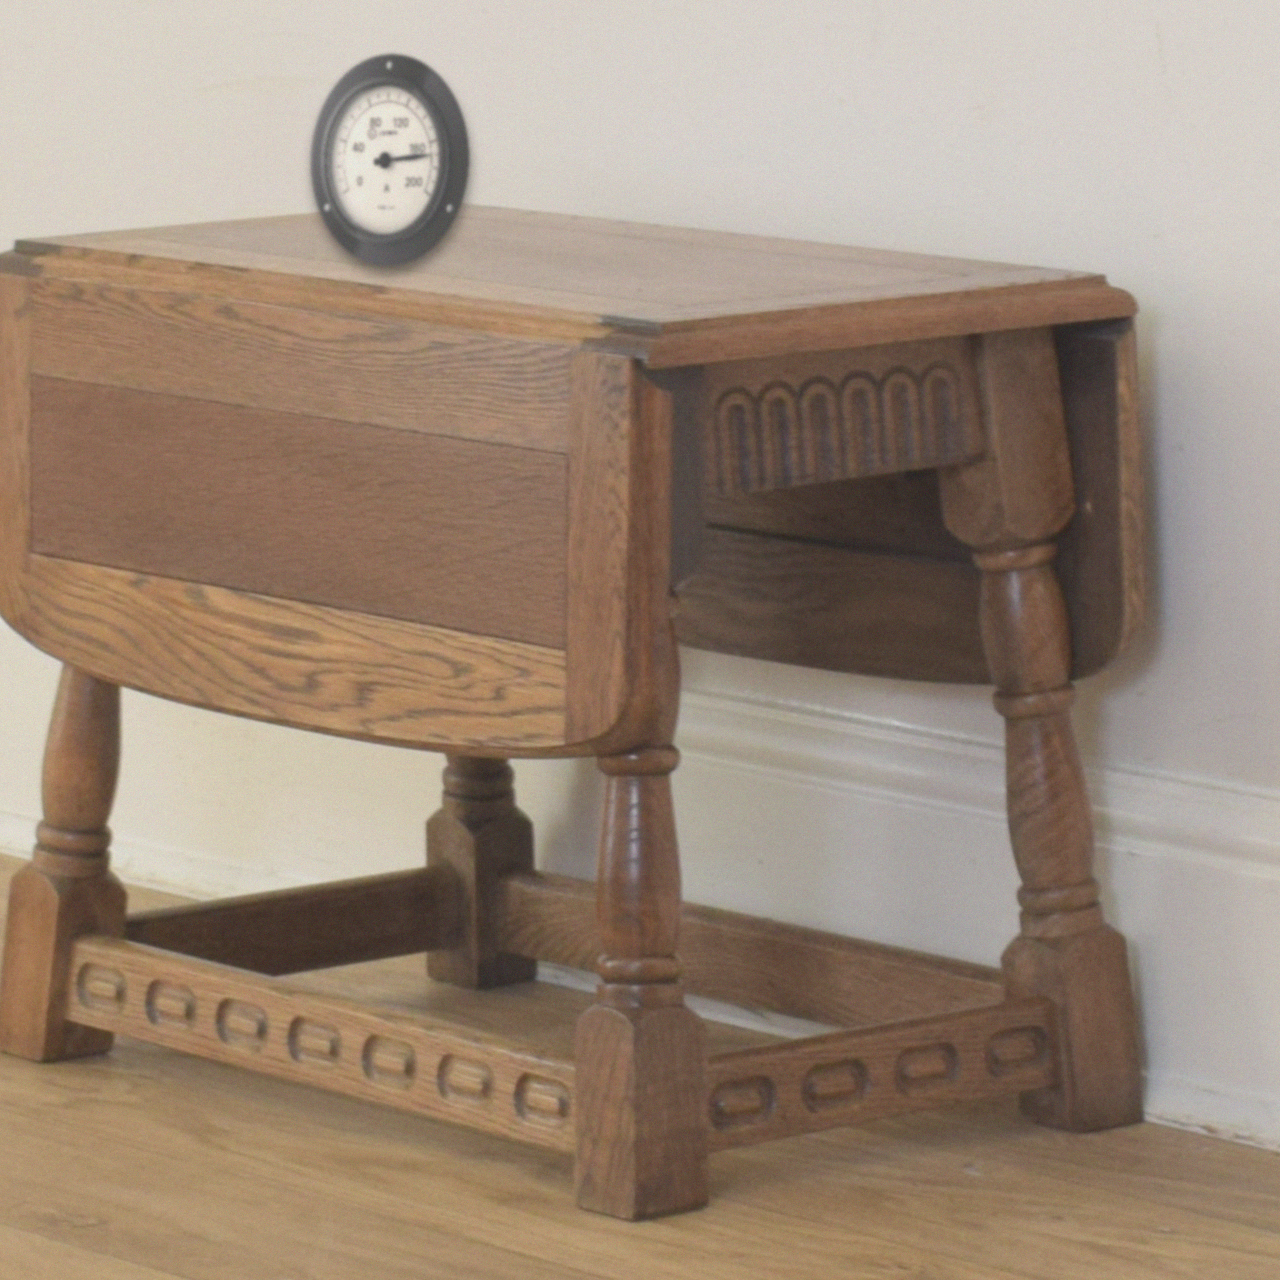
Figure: 170 A
